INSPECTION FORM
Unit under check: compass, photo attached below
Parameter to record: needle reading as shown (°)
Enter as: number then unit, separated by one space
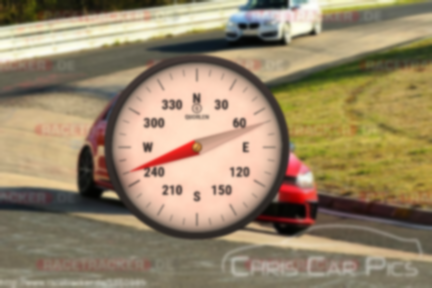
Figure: 250 °
